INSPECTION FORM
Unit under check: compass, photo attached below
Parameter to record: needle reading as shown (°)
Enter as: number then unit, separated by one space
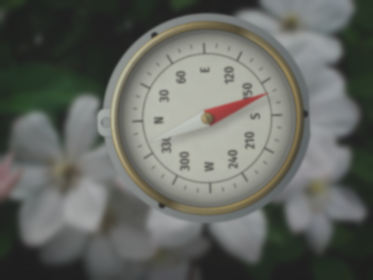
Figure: 160 °
